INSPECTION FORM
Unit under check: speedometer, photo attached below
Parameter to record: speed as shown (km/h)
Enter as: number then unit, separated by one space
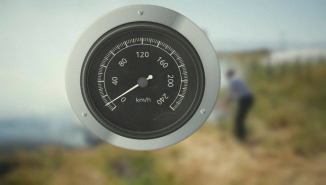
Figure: 10 km/h
